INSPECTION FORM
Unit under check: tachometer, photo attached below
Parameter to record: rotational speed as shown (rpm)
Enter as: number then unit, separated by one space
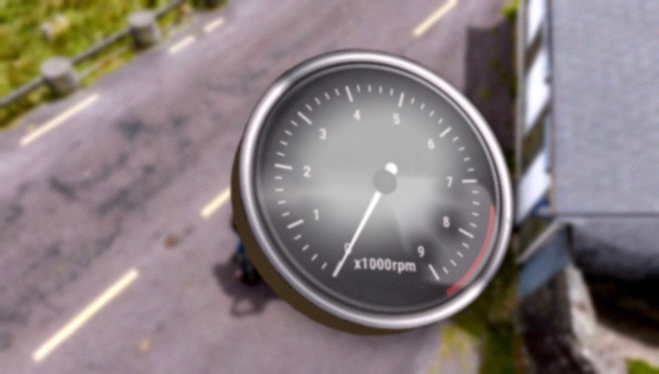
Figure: 0 rpm
